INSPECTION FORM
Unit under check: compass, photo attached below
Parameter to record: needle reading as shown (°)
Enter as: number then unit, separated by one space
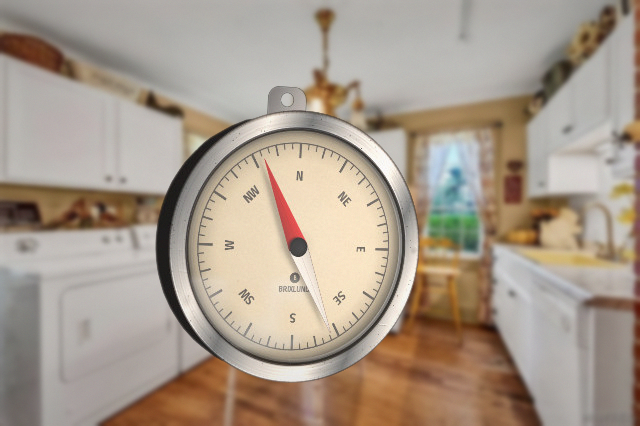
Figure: 335 °
